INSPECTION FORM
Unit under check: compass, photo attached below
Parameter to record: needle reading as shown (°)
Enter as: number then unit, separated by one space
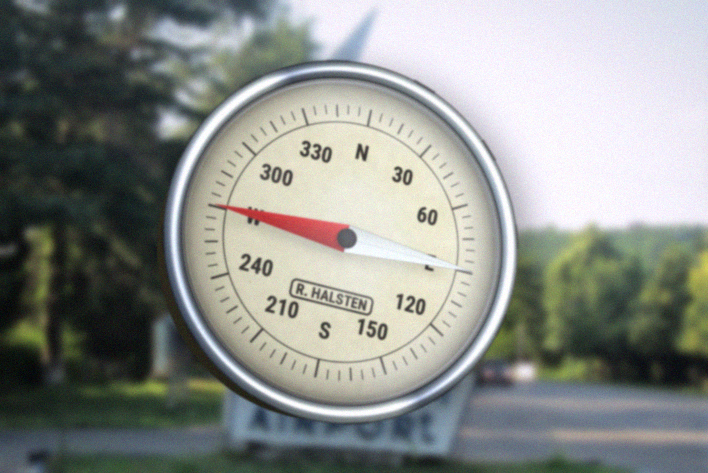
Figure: 270 °
